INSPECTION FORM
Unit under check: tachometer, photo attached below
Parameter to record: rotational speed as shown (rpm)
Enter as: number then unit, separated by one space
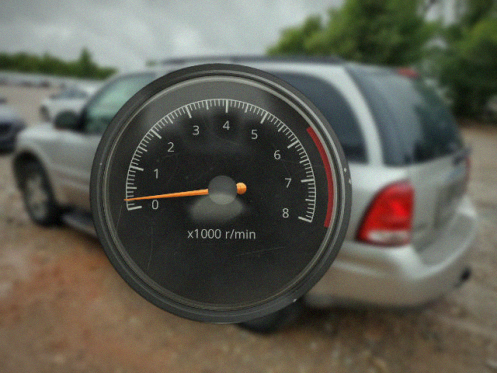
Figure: 200 rpm
